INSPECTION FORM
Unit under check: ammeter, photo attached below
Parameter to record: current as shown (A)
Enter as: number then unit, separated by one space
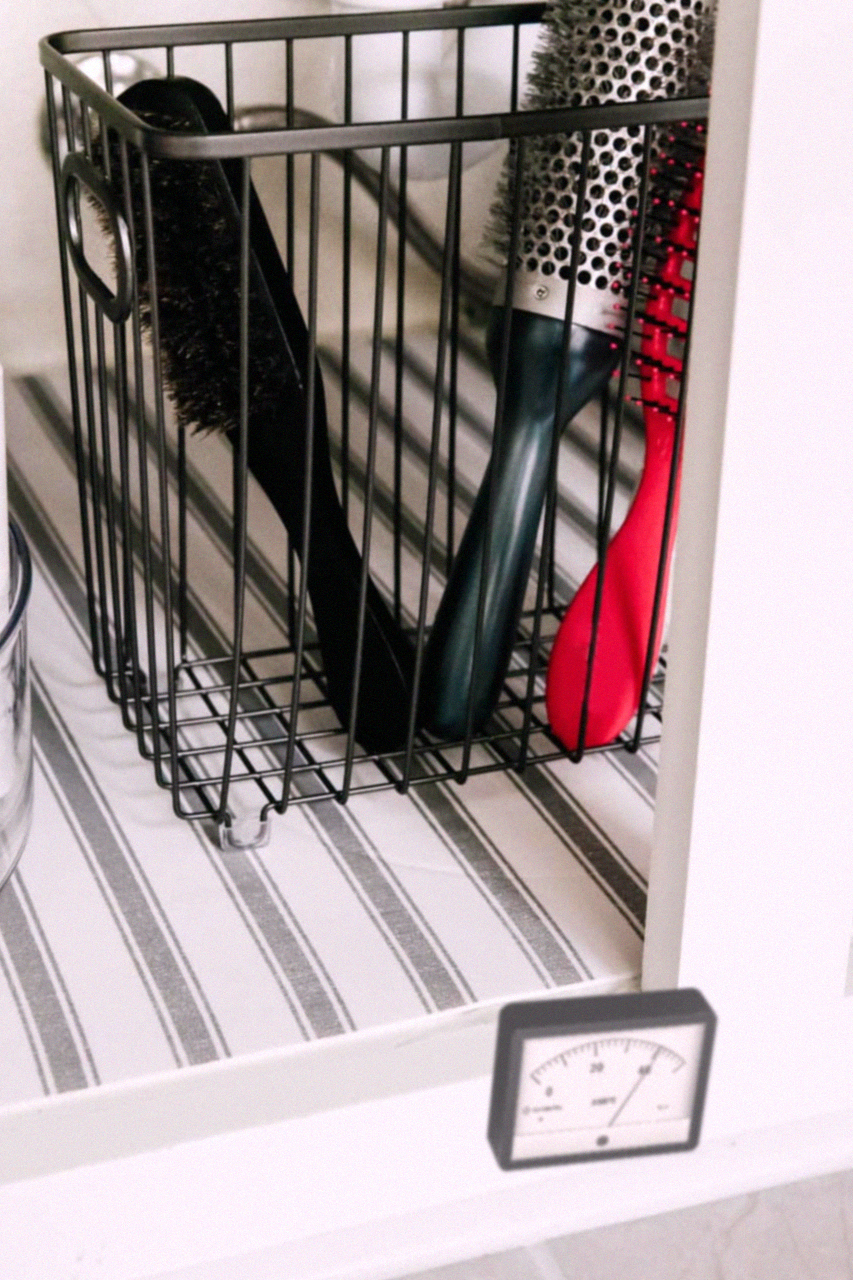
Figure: 40 A
